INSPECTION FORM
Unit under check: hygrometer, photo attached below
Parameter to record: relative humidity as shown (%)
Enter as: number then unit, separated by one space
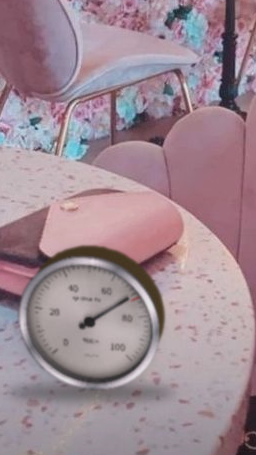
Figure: 70 %
